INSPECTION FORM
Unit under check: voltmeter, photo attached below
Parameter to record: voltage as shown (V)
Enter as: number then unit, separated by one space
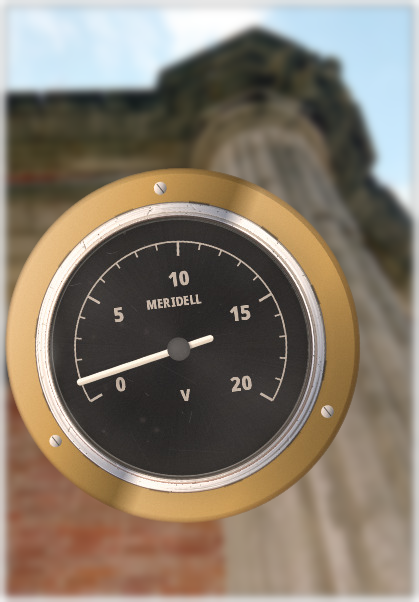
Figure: 1 V
